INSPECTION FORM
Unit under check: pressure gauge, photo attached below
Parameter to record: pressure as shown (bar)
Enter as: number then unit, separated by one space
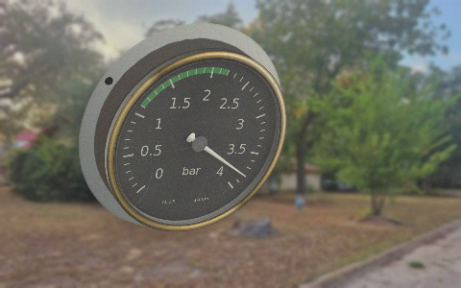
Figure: 3.8 bar
